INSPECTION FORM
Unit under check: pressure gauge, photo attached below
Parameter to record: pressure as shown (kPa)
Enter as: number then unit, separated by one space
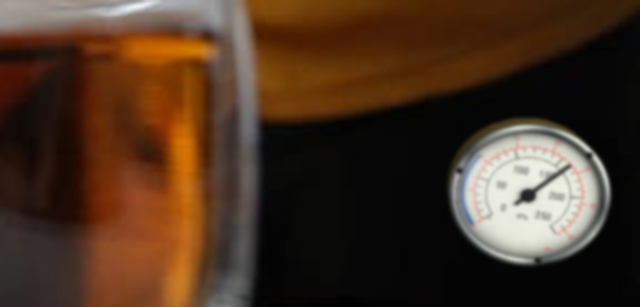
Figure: 160 kPa
